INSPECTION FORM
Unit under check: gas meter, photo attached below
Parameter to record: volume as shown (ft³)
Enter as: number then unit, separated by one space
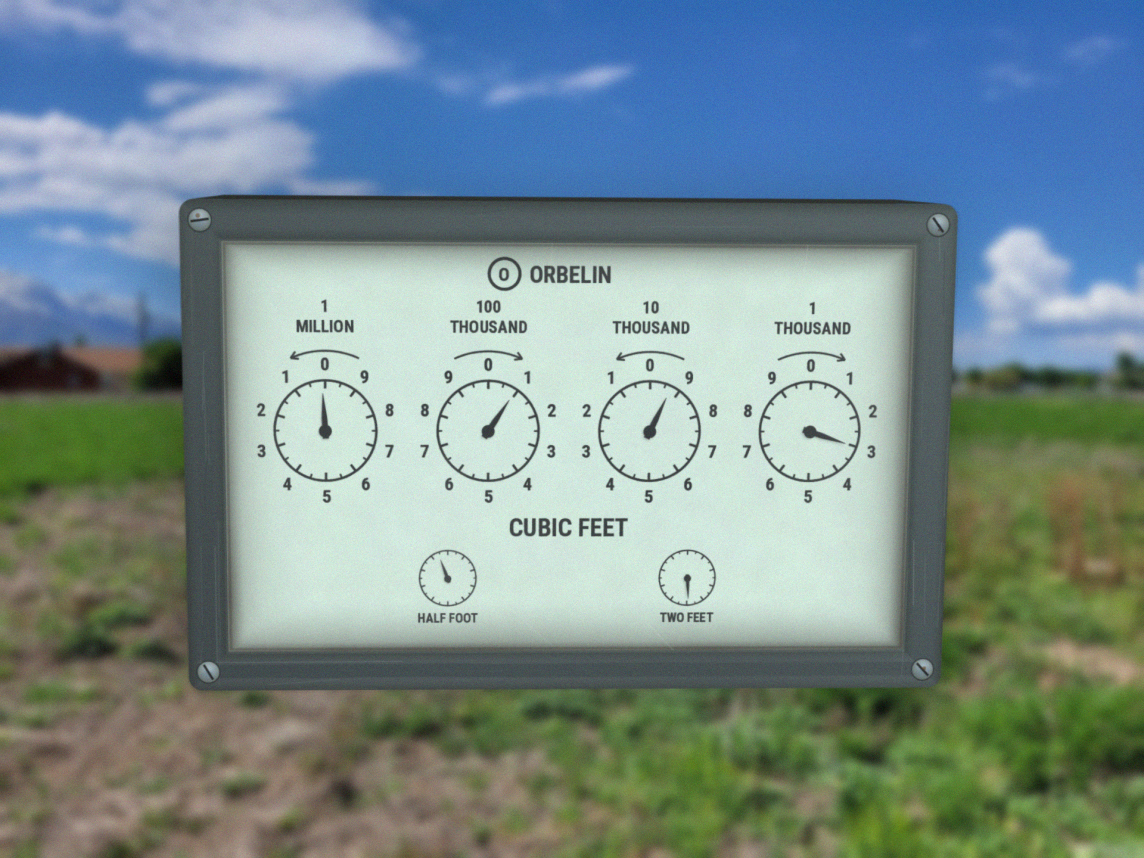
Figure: 9300 ft³
